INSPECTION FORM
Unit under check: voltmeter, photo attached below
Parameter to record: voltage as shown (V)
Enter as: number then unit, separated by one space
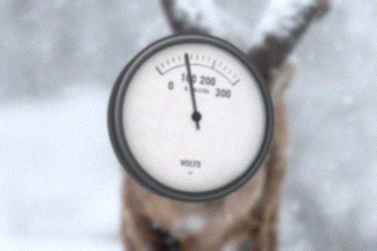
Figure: 100 V
